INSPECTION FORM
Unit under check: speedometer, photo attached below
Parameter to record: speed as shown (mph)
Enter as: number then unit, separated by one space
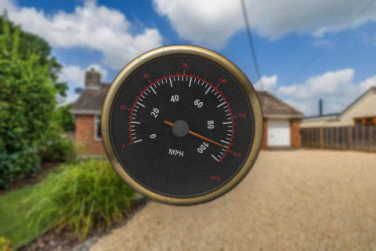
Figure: 92 mph
